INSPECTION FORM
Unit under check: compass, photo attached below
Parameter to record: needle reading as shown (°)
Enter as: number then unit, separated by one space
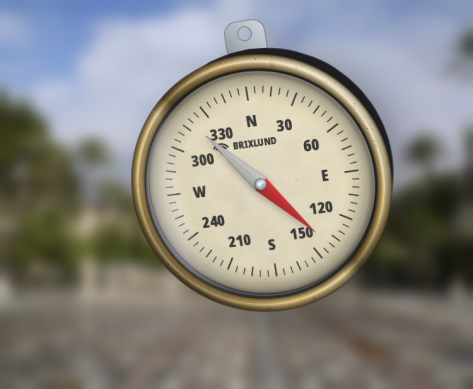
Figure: 140 °
